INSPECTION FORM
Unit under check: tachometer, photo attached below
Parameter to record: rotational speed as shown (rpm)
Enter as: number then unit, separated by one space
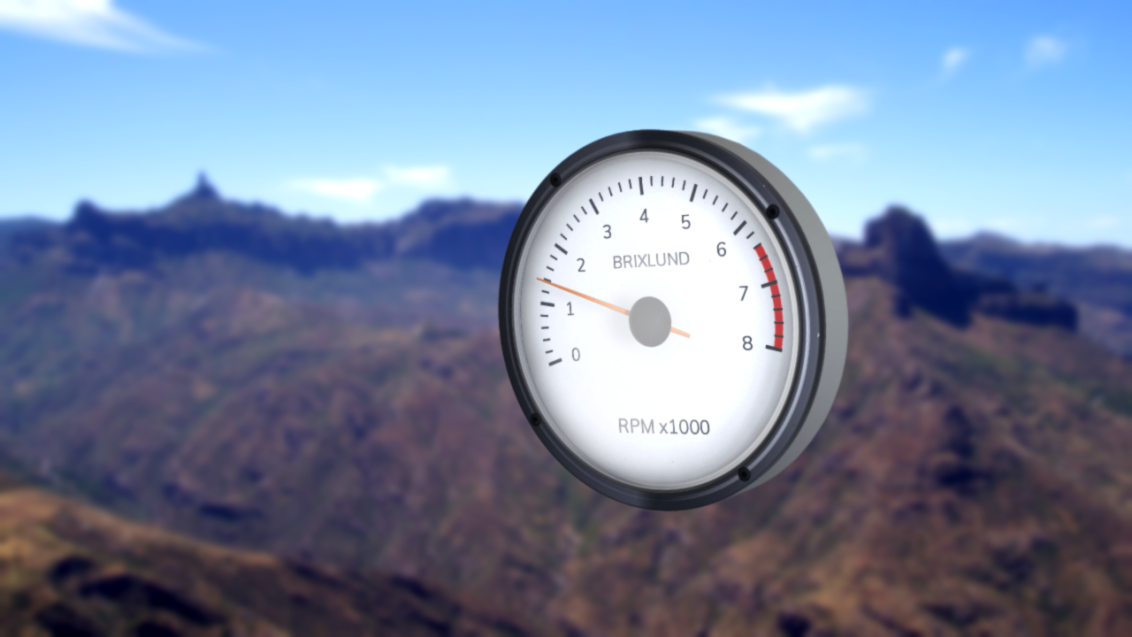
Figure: 1400 rpm
